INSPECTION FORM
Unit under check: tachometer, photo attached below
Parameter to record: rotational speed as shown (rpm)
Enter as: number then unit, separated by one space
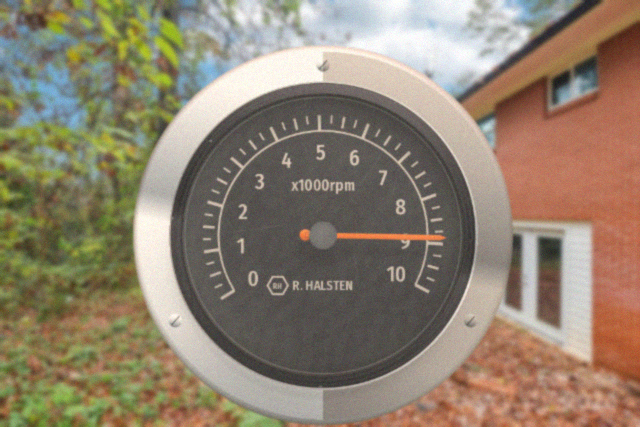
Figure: 8875 rpm
